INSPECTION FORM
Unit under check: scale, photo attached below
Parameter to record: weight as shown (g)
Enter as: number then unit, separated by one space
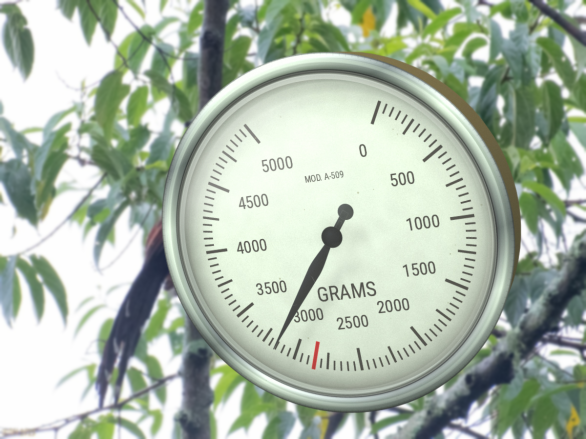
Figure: 3150 g
